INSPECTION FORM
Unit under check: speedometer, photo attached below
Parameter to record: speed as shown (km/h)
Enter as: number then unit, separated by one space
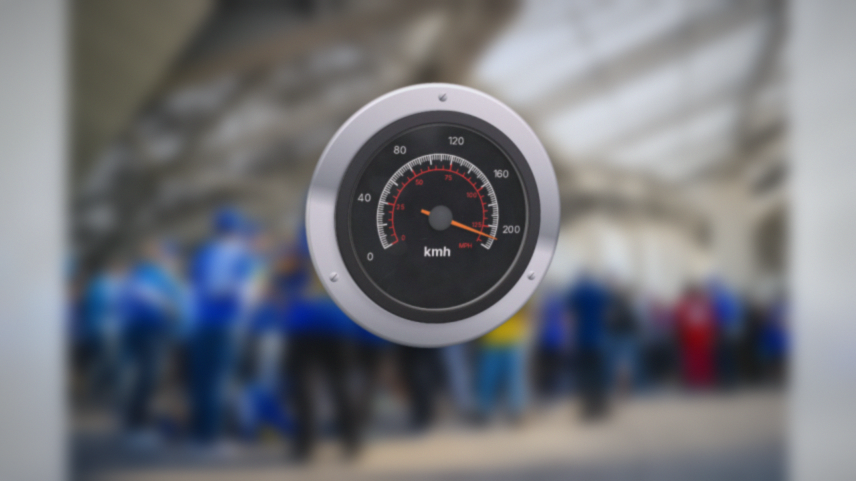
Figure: 210 km/h
